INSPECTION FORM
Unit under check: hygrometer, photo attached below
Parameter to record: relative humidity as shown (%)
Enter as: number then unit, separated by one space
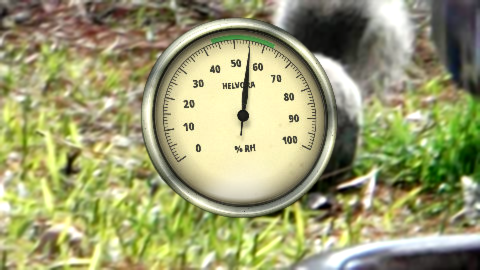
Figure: 55 %
